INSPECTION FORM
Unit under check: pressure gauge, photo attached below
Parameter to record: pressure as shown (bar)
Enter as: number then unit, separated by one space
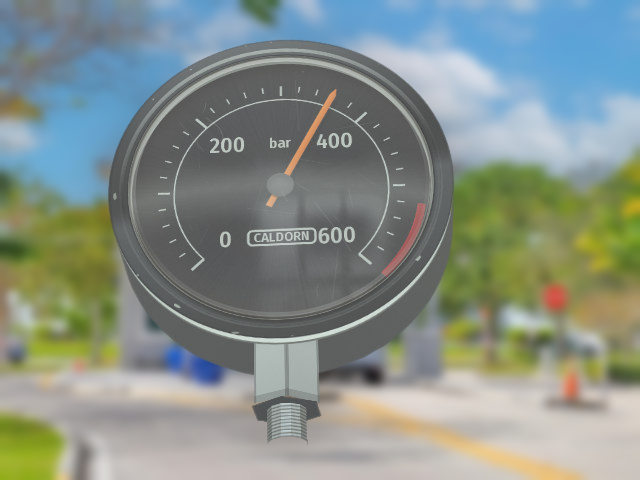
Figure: 360 bar
